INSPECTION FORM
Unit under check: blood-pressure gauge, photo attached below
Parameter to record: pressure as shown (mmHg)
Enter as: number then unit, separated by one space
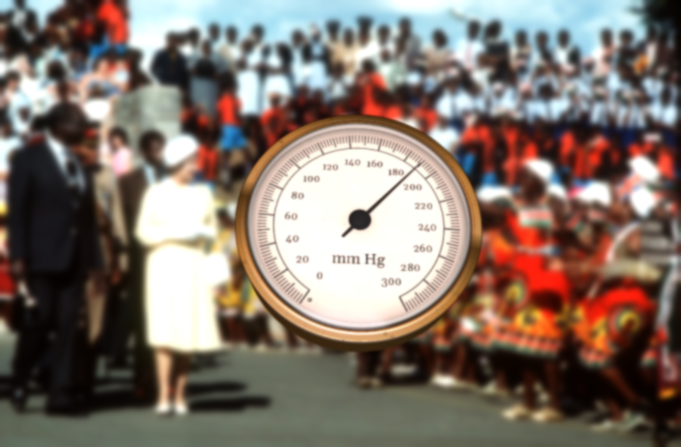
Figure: 190 mmHg
